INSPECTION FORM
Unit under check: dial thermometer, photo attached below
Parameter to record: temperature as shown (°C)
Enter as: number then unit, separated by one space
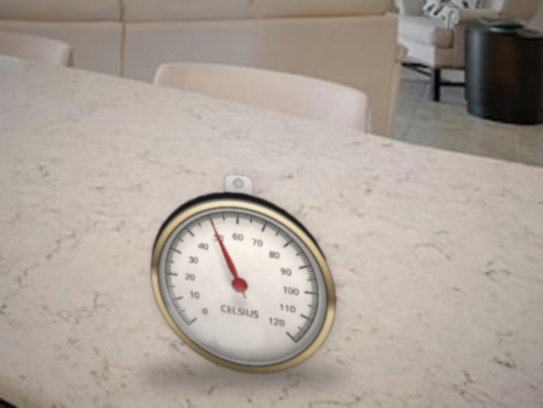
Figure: 50 °C
